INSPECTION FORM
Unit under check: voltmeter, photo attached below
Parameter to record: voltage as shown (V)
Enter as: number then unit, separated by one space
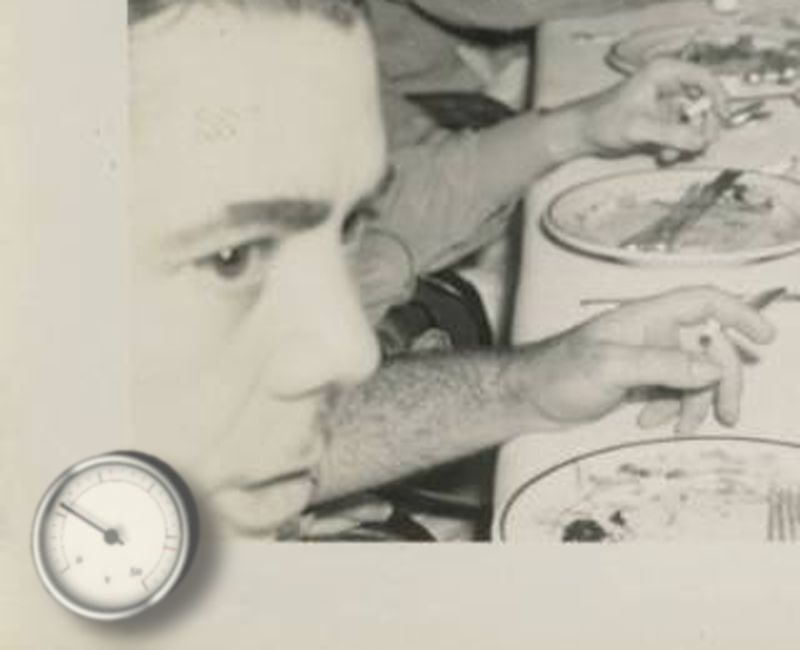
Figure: 12 V
